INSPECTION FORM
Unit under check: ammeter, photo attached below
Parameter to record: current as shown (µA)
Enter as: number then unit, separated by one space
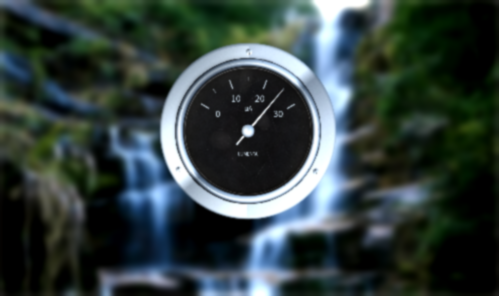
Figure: 25 µA
